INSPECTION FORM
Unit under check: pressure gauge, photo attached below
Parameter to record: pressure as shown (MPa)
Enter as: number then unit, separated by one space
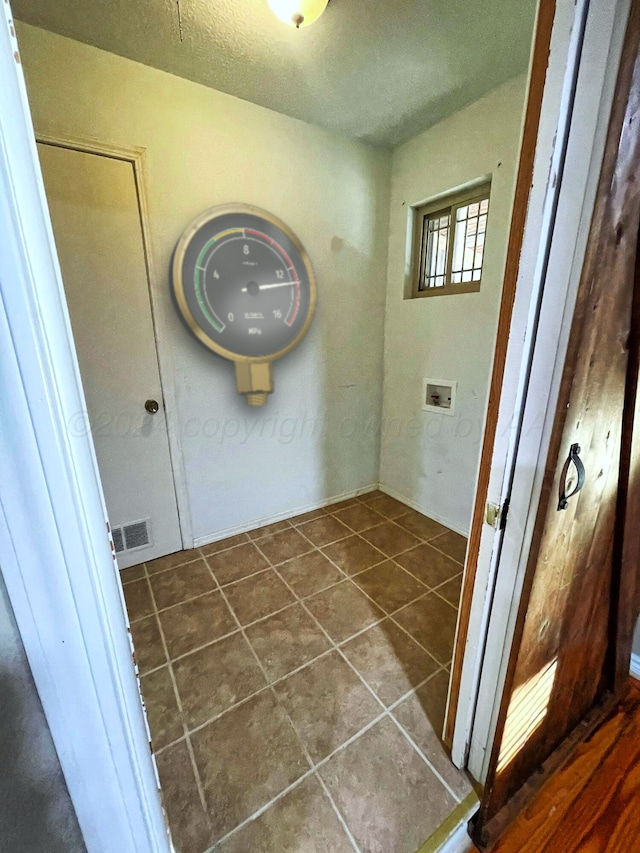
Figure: 13 MPa
